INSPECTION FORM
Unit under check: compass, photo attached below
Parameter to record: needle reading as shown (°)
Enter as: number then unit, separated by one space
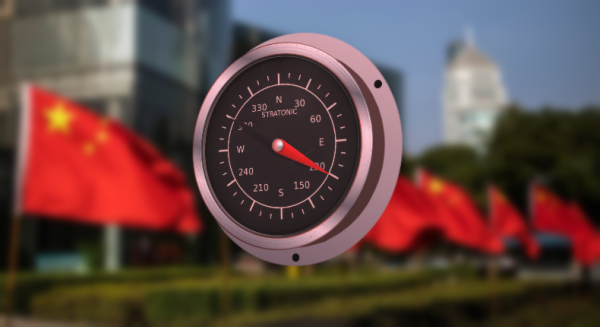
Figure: 120 °
